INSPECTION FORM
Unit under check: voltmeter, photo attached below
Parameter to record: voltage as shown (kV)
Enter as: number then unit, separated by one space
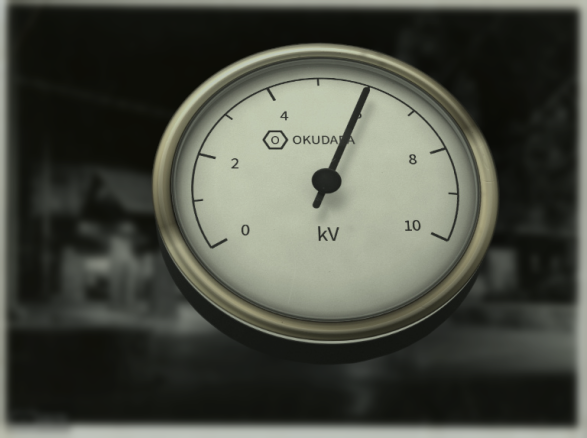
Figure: 6 kV
